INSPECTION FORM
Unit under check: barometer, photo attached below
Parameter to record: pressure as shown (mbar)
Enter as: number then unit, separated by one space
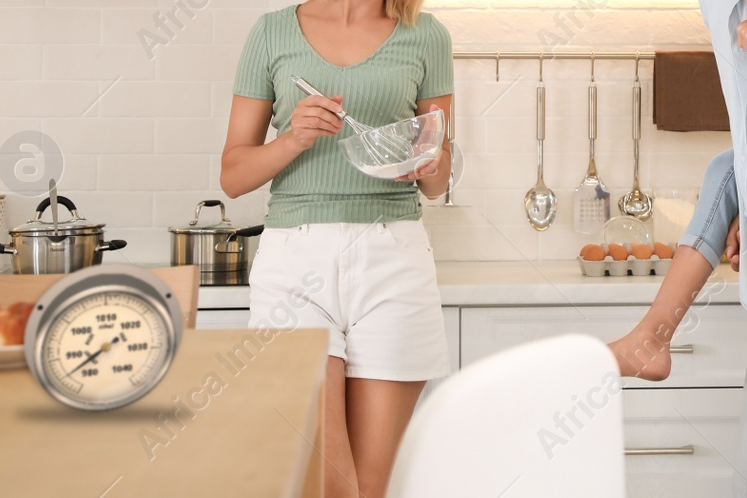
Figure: 985 mbar
